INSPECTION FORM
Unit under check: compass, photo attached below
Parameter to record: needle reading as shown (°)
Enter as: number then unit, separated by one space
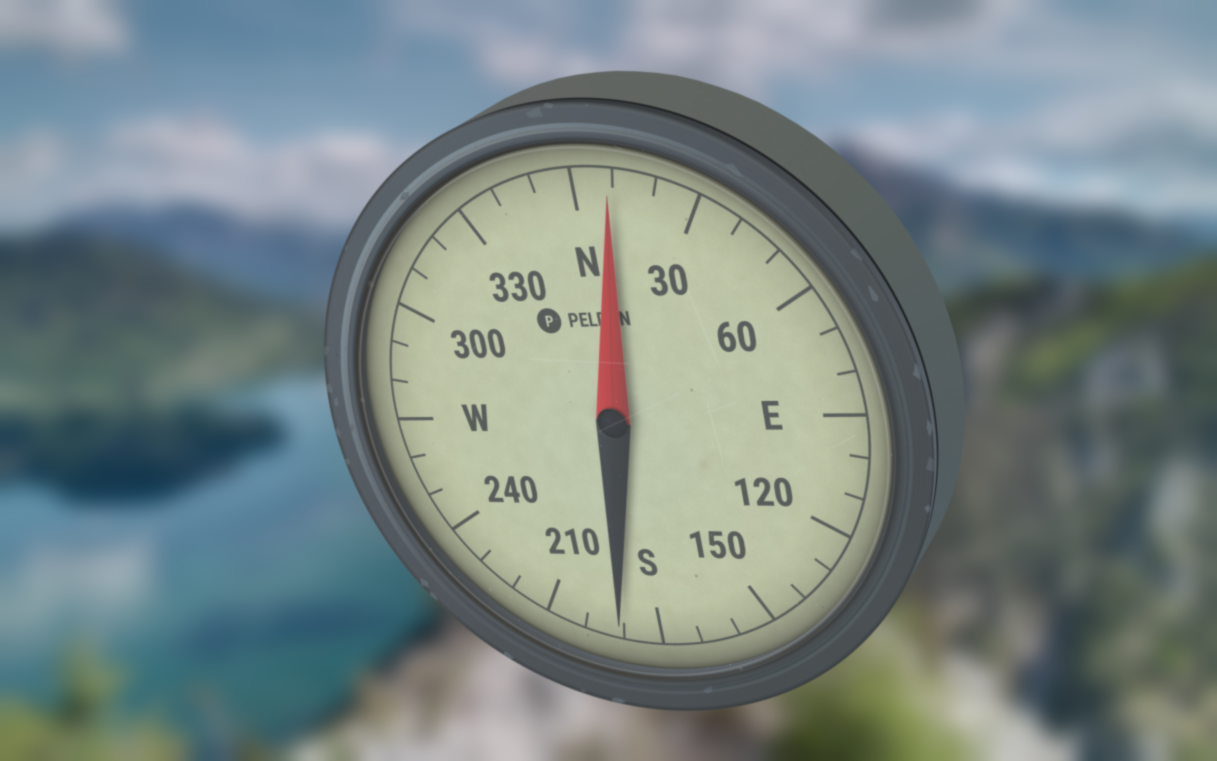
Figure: 10 °
